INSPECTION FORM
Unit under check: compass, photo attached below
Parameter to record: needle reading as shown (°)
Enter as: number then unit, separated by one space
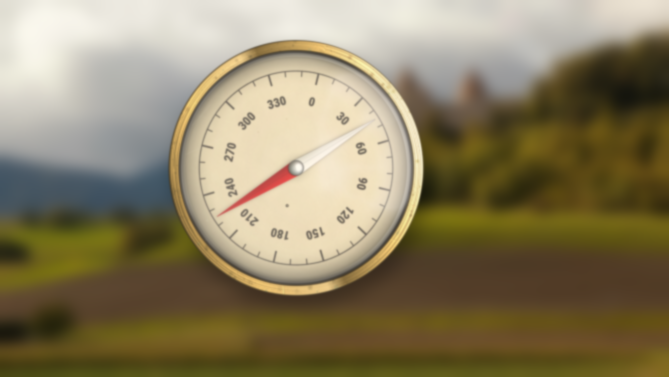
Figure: 225 °
